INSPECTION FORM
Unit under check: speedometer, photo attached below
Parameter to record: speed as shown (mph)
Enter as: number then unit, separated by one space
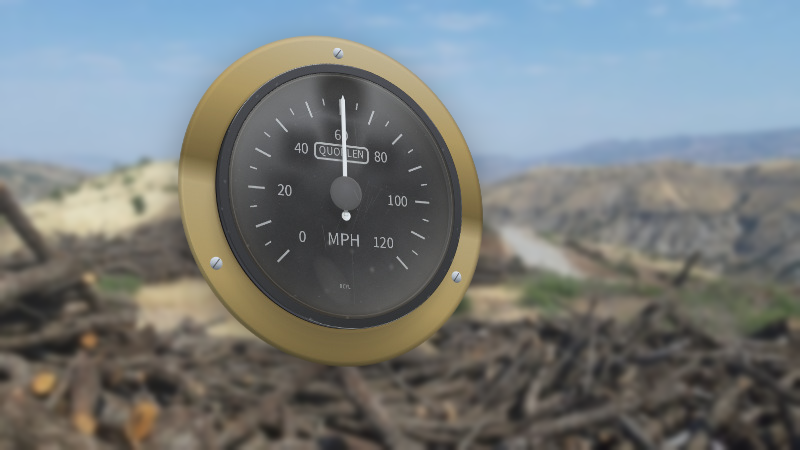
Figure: 60 mph
